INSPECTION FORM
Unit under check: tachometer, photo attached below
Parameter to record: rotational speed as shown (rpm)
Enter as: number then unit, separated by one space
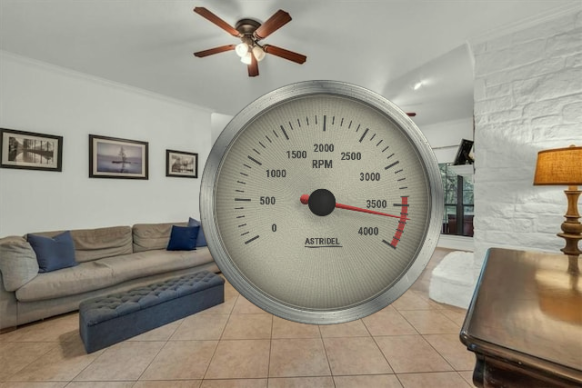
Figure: 3650 rpm
